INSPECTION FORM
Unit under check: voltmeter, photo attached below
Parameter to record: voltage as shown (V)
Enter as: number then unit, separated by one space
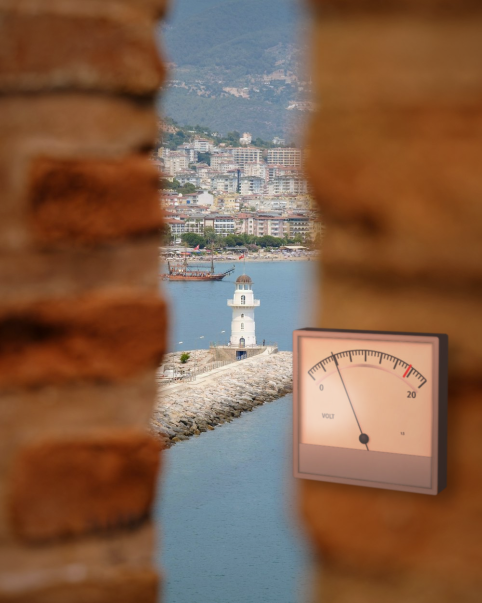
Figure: 5 V
